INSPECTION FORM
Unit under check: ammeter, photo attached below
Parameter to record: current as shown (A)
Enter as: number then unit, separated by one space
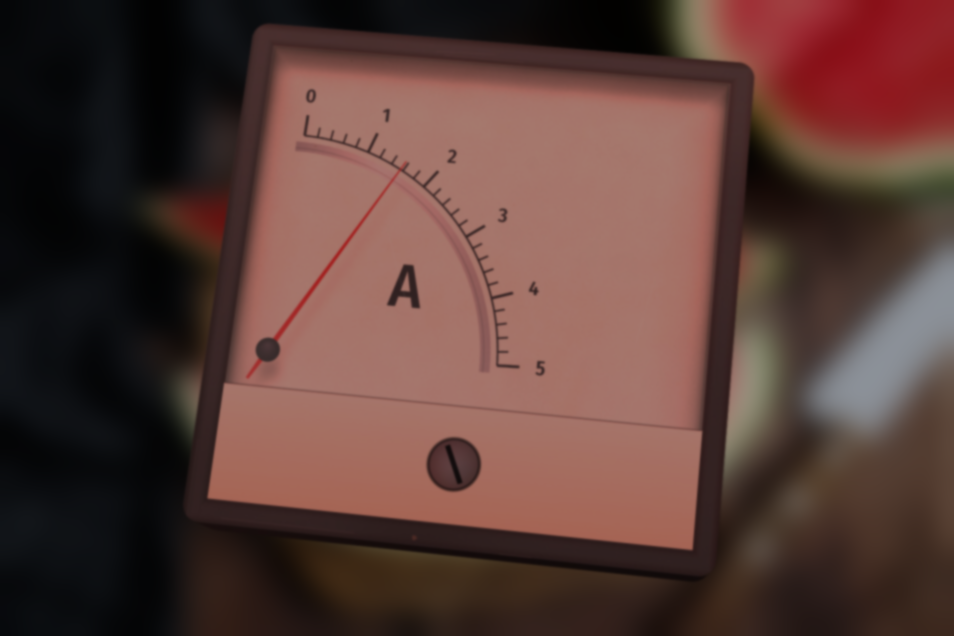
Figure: 1.6 A
